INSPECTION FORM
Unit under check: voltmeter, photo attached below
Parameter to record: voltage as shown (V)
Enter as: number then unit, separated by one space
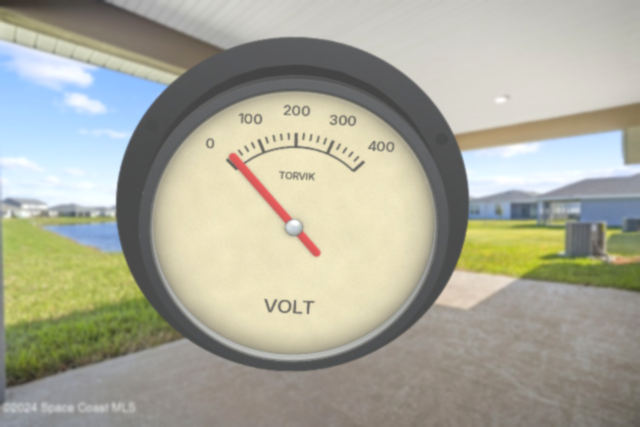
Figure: 20 V
